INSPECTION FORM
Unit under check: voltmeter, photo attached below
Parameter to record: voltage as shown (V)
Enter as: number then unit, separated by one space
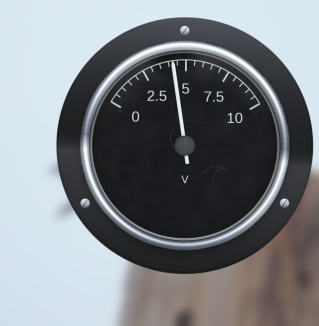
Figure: 4.25 V
